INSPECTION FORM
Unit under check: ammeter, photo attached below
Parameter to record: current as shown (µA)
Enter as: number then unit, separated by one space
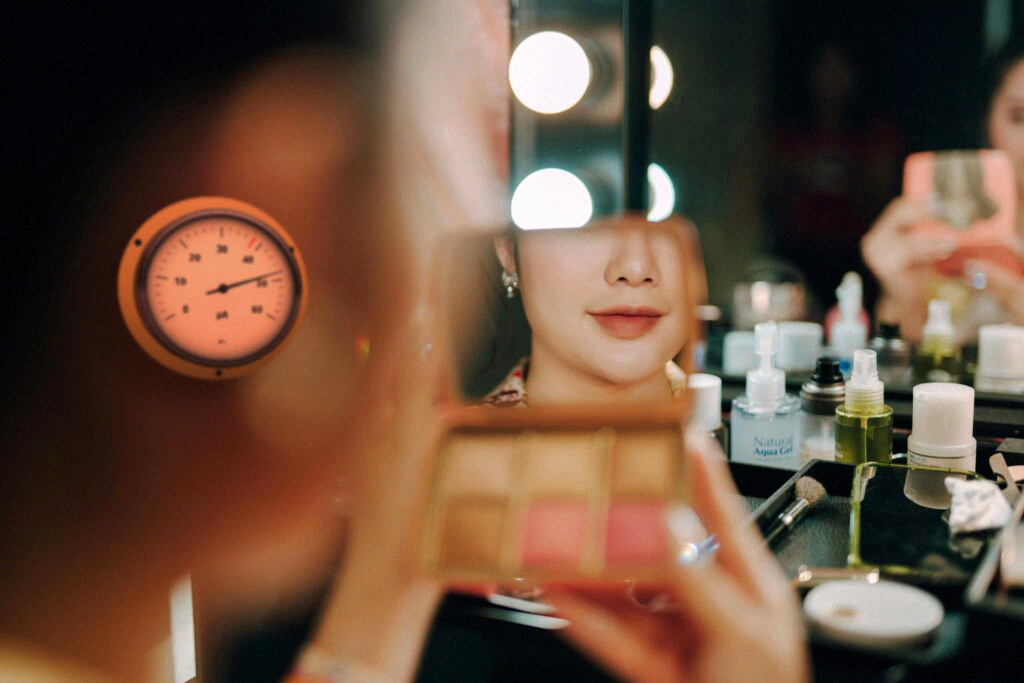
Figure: 48 µA
